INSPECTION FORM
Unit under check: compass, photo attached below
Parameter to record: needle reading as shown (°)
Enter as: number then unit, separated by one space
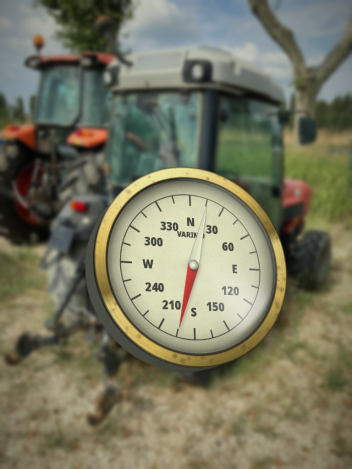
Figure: 195 °
